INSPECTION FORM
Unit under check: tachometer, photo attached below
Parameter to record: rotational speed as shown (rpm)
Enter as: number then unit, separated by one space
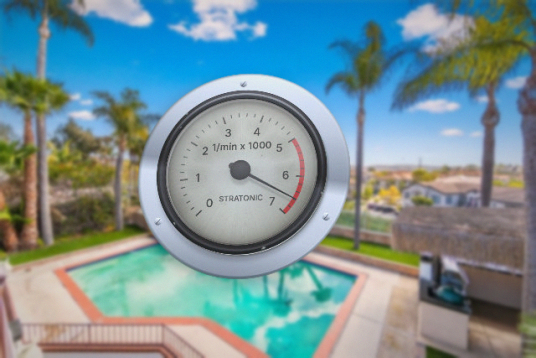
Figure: 6600 rpm
